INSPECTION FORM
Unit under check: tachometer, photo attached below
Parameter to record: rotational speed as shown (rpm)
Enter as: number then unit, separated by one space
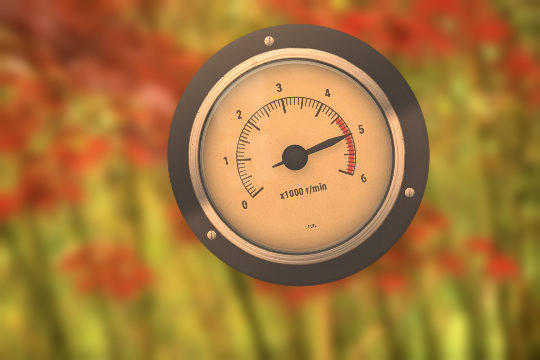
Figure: 5000 rpm
